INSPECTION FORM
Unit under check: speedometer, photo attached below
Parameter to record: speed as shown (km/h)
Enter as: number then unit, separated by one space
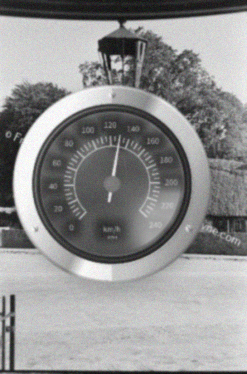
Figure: 130 km/h
